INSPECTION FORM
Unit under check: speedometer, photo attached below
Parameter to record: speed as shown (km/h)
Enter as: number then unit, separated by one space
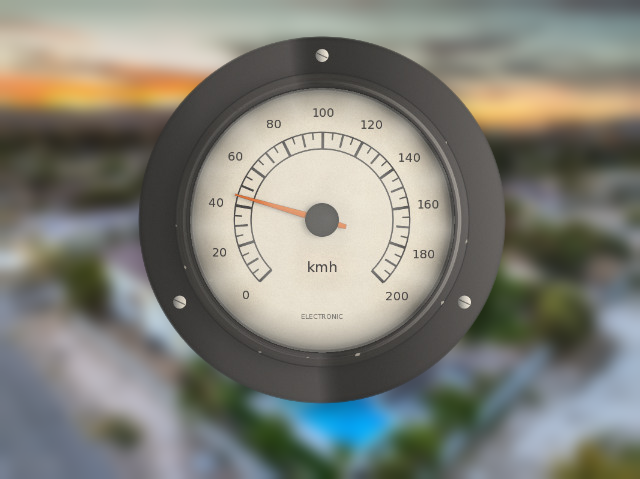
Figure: 45 km/h
